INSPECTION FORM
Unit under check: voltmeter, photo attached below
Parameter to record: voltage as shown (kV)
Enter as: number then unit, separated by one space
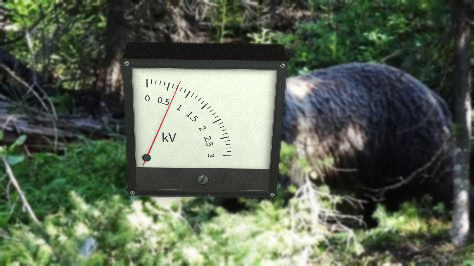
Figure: 0.7 kV
